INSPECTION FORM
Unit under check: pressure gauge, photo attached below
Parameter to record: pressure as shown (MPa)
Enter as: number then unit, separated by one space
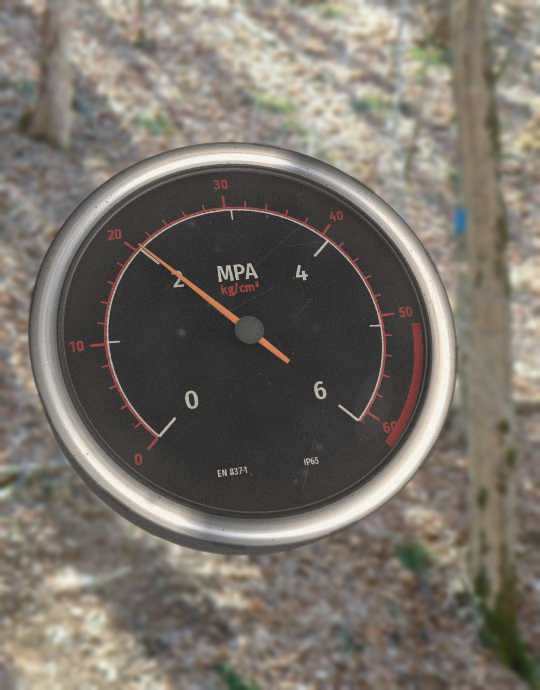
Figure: 2 MPa
